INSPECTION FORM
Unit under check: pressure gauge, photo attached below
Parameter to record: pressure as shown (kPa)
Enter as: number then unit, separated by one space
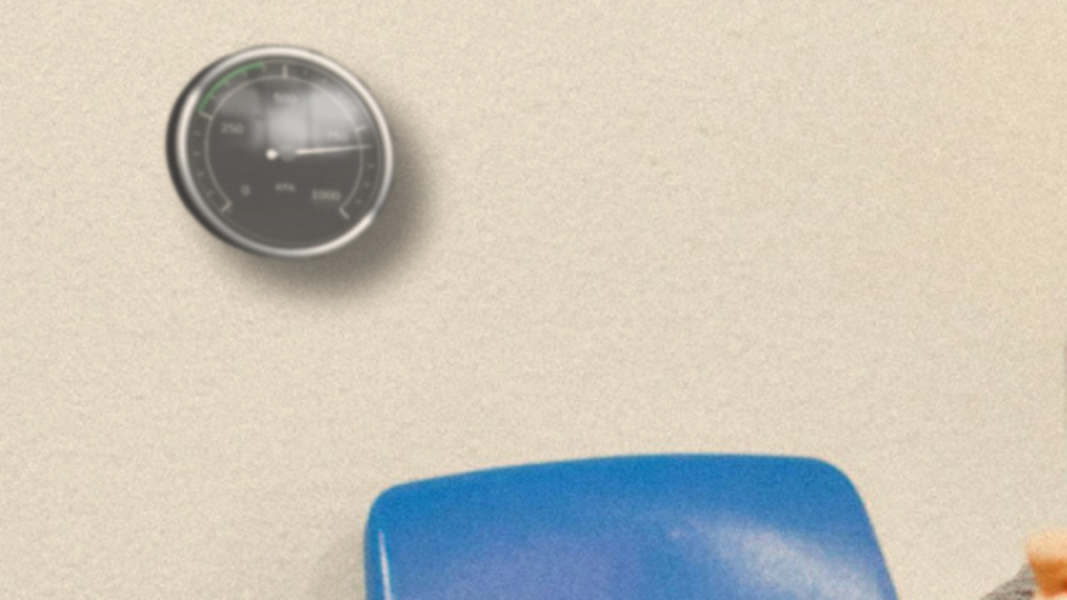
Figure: 800 kPa
